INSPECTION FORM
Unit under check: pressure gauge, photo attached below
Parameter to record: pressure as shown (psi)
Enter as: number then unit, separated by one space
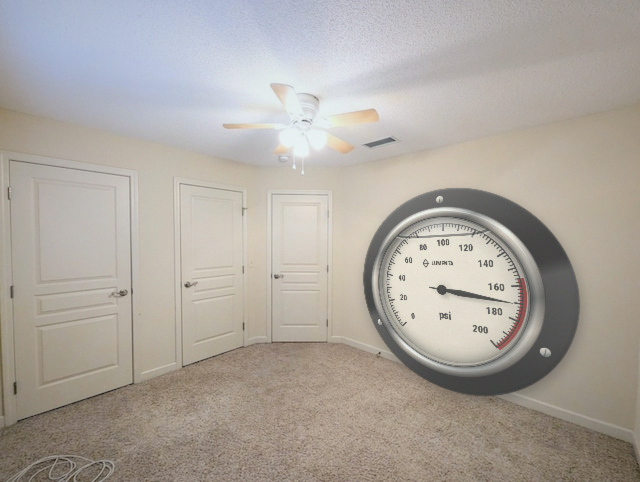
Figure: 170 psi
